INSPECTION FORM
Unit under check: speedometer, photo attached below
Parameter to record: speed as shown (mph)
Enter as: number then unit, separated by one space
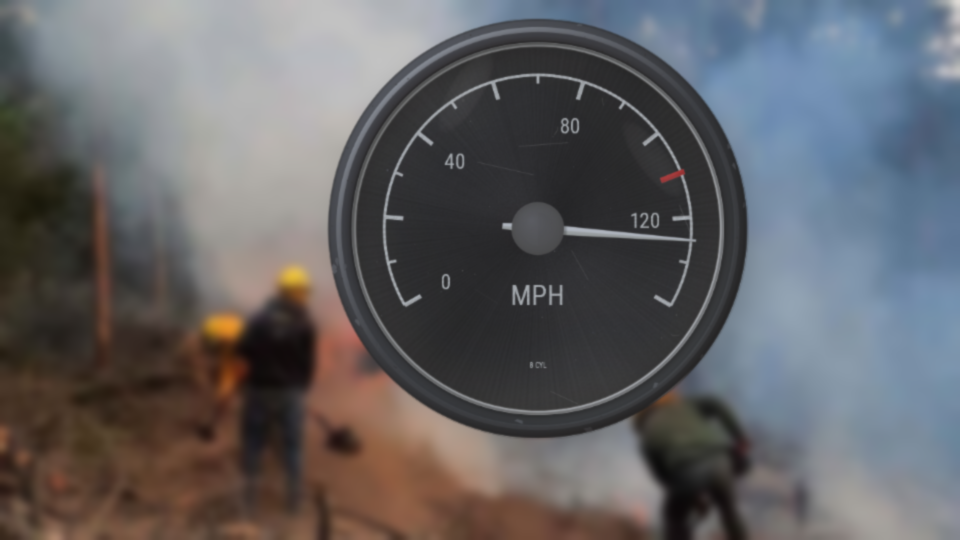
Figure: 125 mph
